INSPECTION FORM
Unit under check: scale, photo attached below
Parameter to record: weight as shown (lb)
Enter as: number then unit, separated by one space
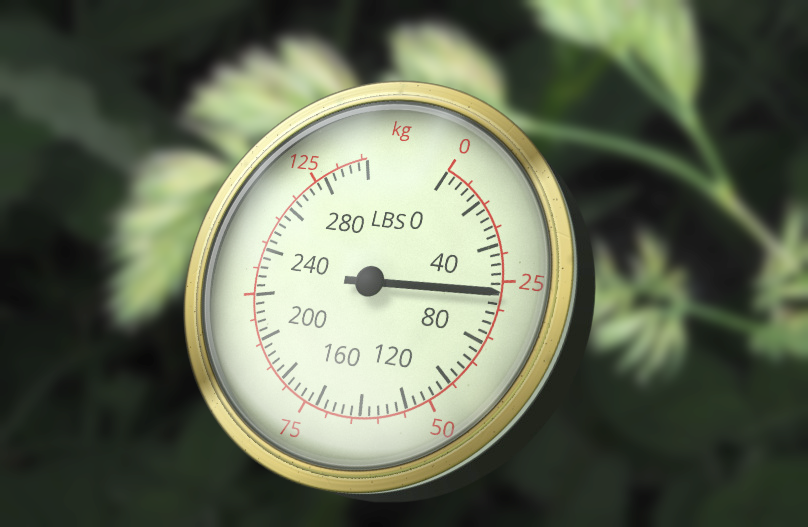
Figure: 60 lb
